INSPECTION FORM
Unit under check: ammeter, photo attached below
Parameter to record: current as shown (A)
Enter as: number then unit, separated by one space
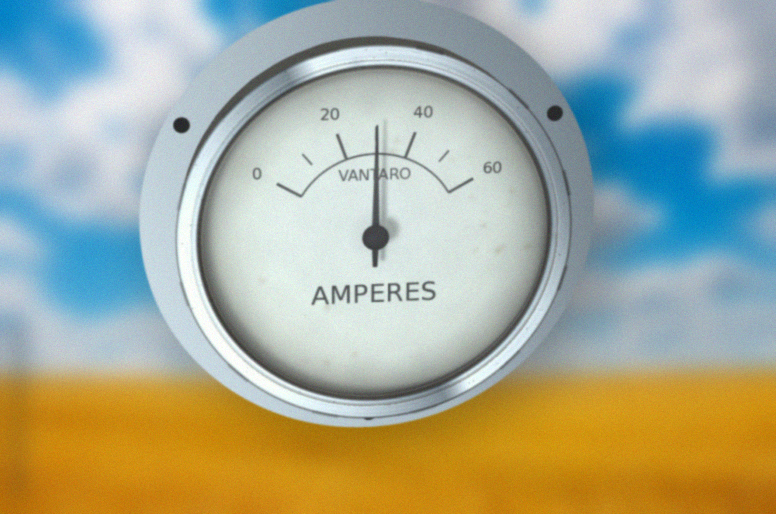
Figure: 30 A
